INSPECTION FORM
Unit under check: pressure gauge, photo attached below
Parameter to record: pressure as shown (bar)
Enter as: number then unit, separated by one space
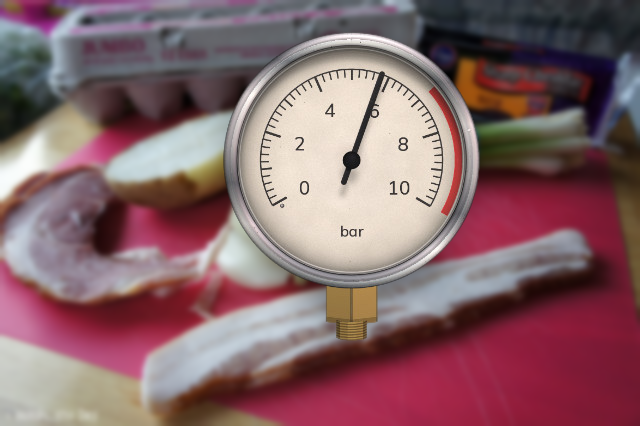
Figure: 5.8 bar
